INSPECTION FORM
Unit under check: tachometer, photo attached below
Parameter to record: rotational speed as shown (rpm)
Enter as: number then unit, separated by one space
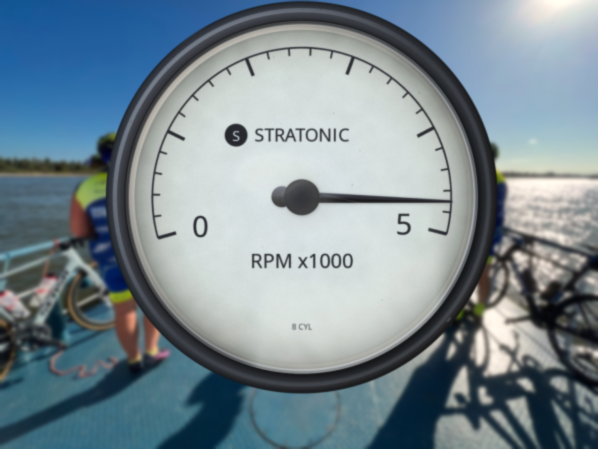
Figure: 4700 rpm
